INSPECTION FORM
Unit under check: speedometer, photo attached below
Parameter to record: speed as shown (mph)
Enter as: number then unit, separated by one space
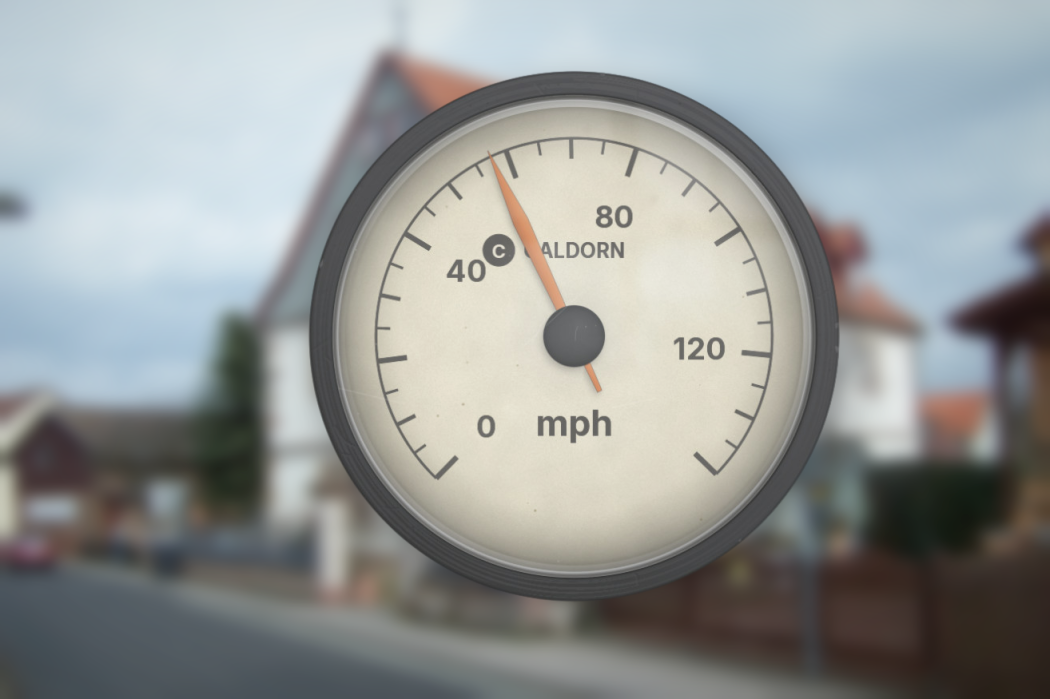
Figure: 57.5 mph
